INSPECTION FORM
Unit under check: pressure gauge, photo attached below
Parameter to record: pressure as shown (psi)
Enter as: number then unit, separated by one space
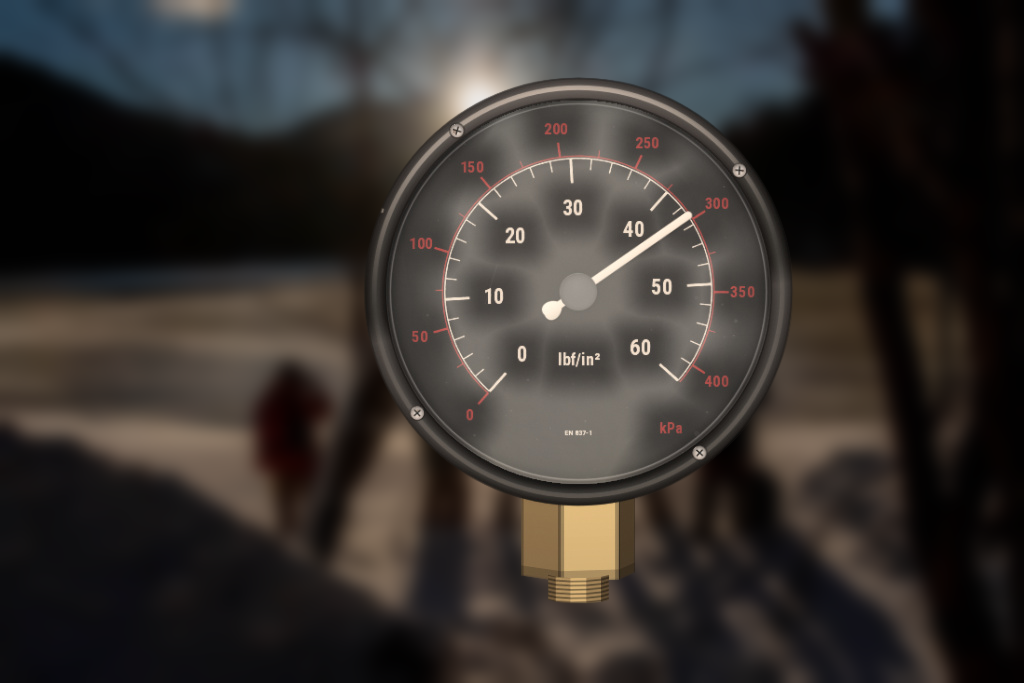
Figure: 43 psi
